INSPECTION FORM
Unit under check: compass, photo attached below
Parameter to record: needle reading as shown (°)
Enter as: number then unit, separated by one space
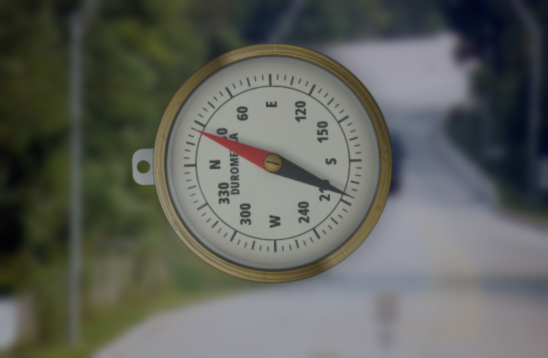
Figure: 25 °
